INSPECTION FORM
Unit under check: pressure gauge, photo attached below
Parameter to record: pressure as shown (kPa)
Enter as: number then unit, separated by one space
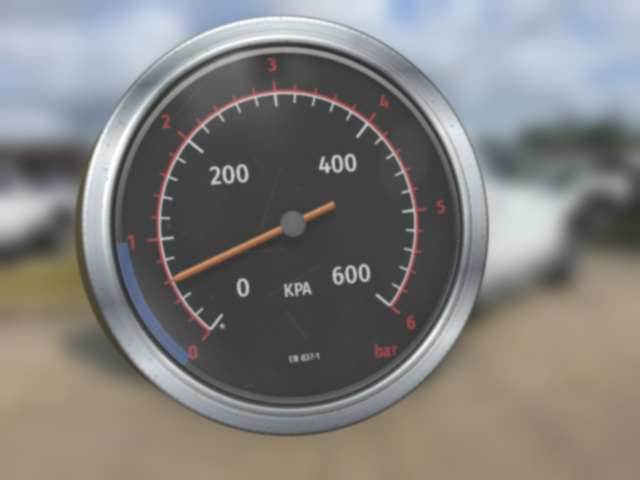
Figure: 60 kPa
